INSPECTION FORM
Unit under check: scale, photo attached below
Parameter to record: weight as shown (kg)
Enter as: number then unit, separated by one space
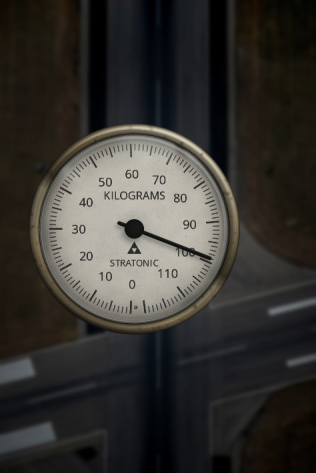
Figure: 99 kg
